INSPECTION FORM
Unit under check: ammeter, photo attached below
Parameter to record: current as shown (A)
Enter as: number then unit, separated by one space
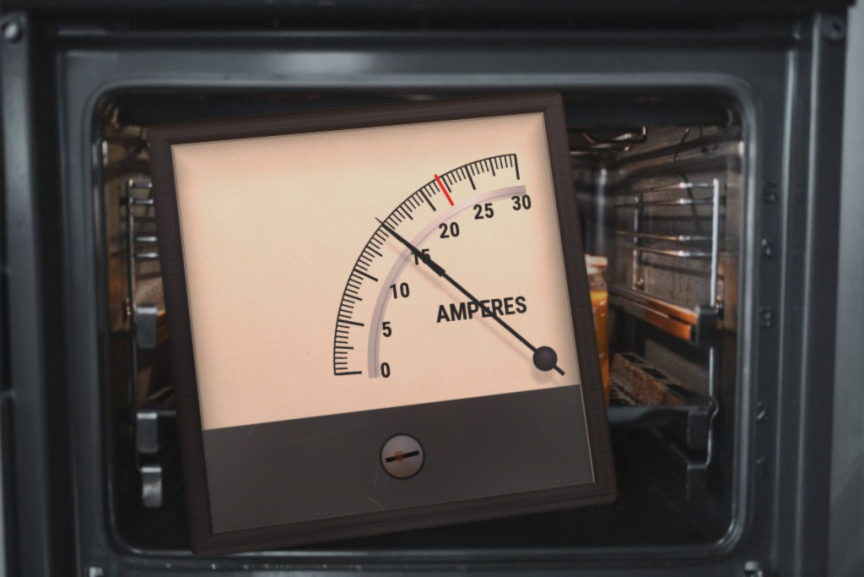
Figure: 15 A
